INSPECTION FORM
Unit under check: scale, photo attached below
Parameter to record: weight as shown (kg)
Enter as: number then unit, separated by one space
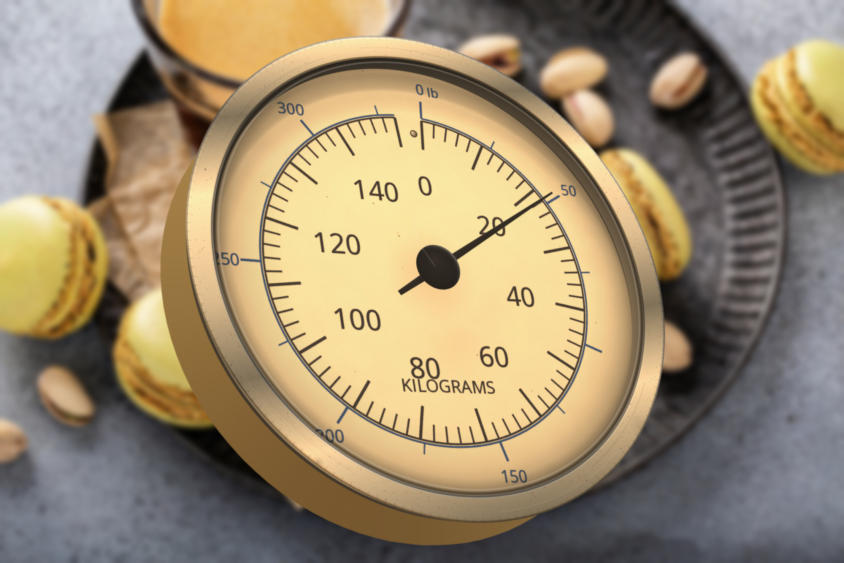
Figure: 22 kg
